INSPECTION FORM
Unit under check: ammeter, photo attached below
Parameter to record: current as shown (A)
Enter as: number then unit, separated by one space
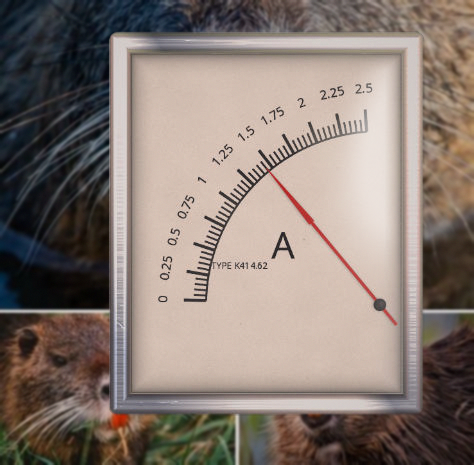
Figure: 1.45 A
